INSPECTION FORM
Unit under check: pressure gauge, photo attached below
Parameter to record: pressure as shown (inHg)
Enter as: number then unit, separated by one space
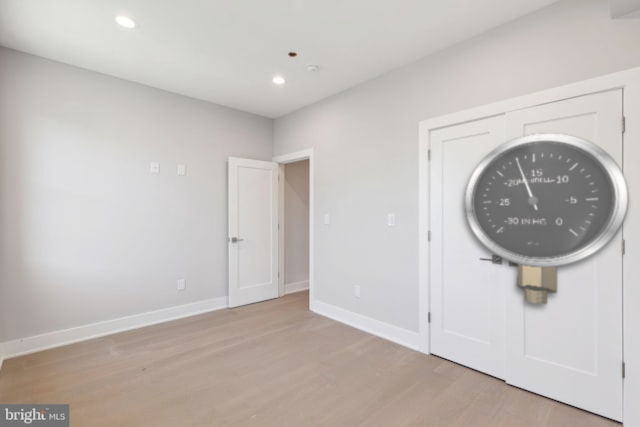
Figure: -17 inHg
